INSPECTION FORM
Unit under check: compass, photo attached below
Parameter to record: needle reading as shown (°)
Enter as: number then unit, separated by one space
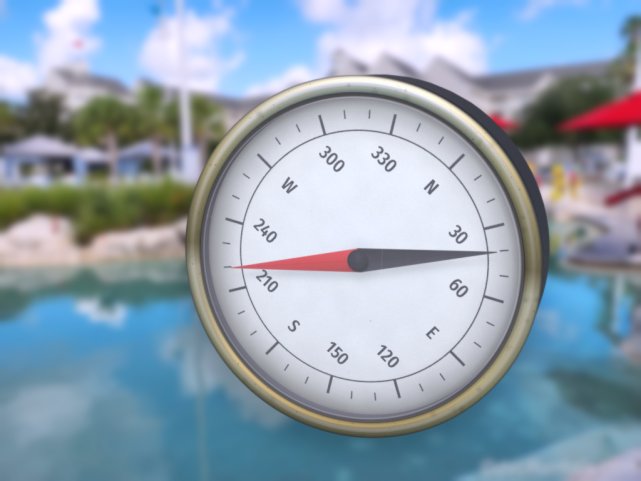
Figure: 220 °
